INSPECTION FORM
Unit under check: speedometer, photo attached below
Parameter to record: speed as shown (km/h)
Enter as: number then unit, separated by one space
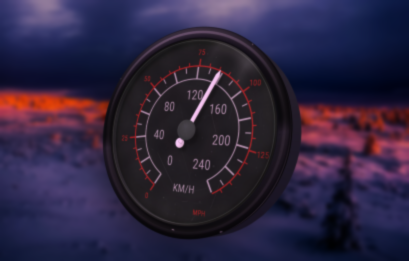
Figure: 140 km/h
